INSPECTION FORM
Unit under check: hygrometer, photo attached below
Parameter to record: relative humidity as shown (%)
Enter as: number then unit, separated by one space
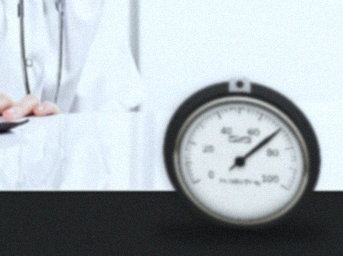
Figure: 70 %
